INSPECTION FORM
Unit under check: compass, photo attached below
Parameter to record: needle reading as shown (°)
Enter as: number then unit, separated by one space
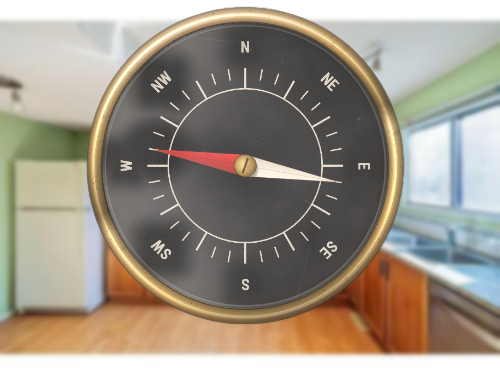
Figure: 280 °
